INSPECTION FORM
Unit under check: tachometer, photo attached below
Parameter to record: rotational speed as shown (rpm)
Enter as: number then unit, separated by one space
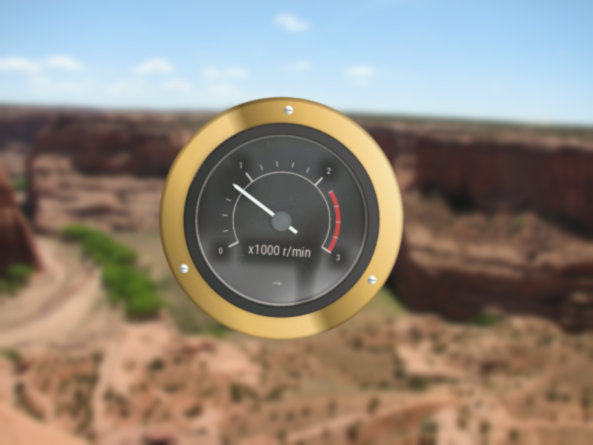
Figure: 800 rpm
